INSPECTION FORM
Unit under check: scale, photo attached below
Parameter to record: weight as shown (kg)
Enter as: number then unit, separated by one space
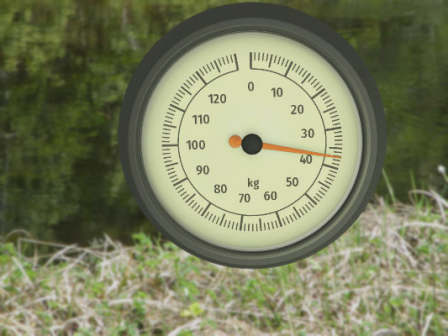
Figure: 37 kg
